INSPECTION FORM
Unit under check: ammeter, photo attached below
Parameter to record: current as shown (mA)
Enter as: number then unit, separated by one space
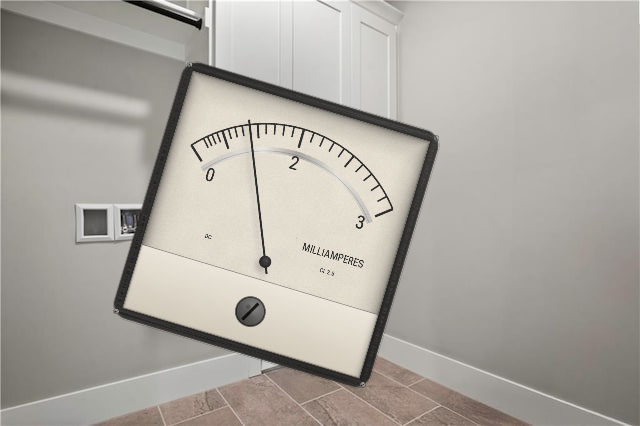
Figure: 1.4 mA
